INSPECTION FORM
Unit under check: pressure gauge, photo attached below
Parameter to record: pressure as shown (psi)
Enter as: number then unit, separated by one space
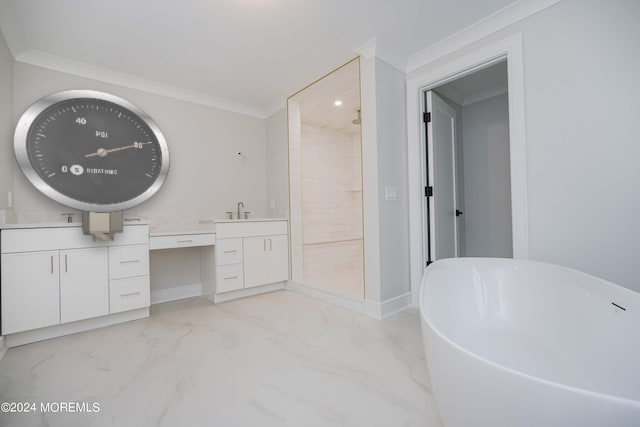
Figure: 80 psi
